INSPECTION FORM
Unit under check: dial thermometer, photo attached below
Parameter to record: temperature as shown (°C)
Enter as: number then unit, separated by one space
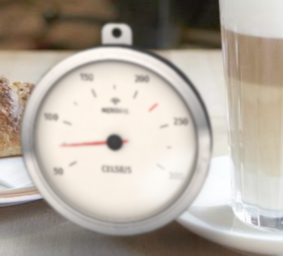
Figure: 75 °C
